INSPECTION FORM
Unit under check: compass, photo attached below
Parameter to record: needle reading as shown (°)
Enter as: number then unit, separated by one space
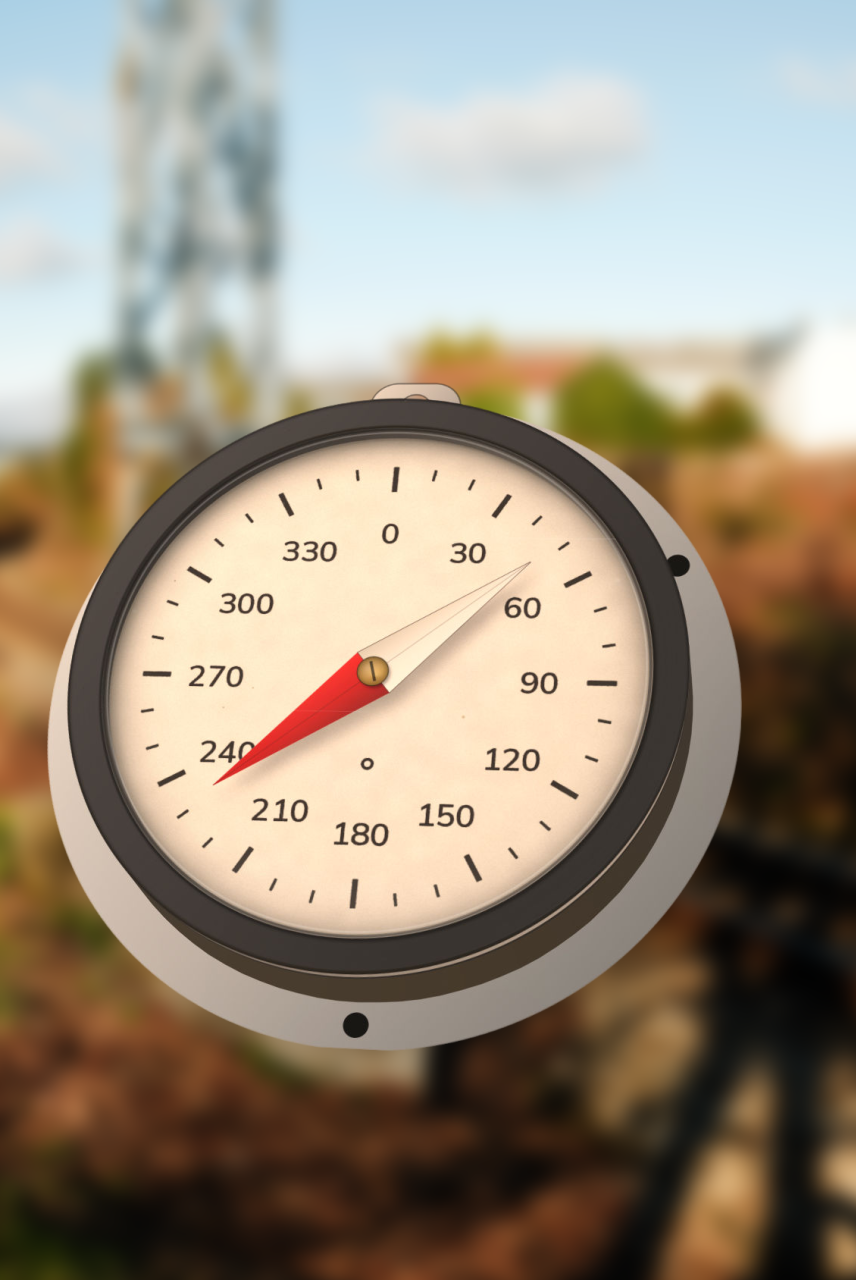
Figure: 230 °
